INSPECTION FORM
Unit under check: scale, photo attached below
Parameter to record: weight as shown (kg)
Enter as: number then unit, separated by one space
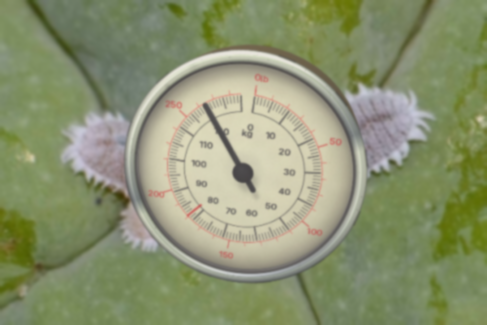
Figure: 120 kg
